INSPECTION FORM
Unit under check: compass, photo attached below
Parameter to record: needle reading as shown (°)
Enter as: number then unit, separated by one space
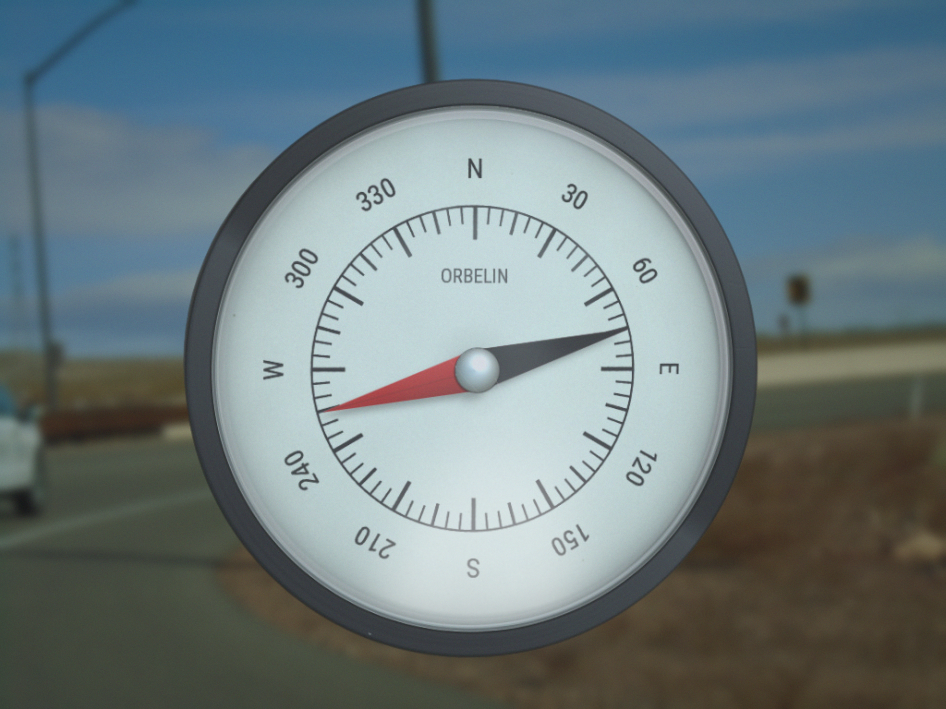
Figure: 255 °
